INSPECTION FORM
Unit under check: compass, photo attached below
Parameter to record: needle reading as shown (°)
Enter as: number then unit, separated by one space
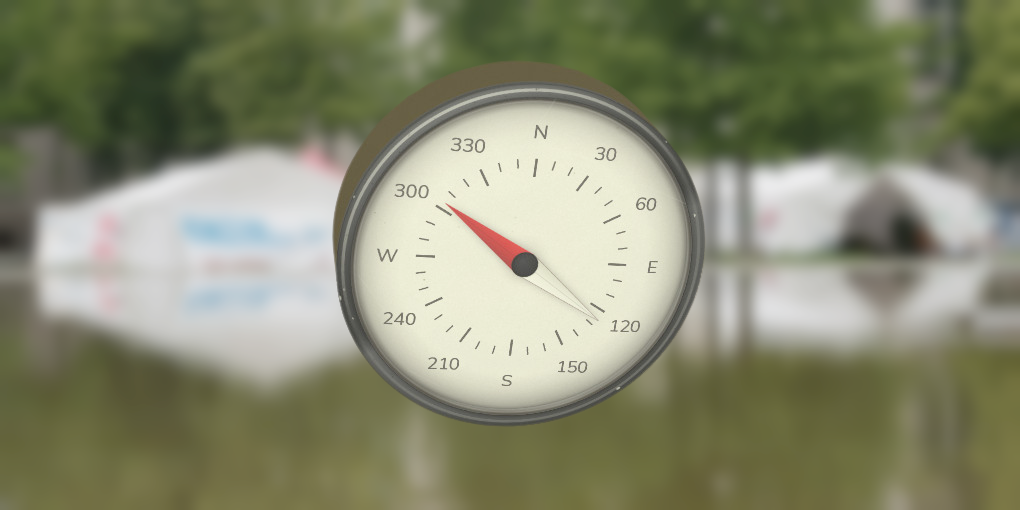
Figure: 305 °
